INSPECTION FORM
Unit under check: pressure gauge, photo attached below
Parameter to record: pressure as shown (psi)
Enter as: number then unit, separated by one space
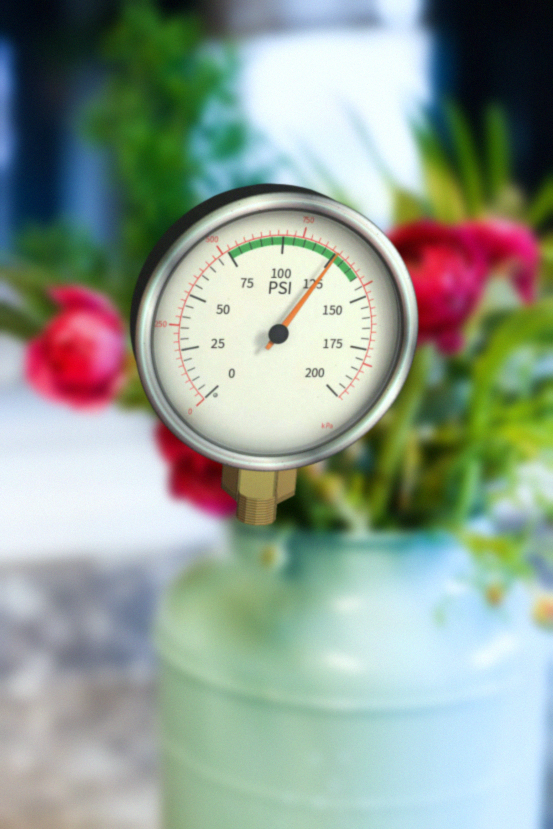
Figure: 125 psi
